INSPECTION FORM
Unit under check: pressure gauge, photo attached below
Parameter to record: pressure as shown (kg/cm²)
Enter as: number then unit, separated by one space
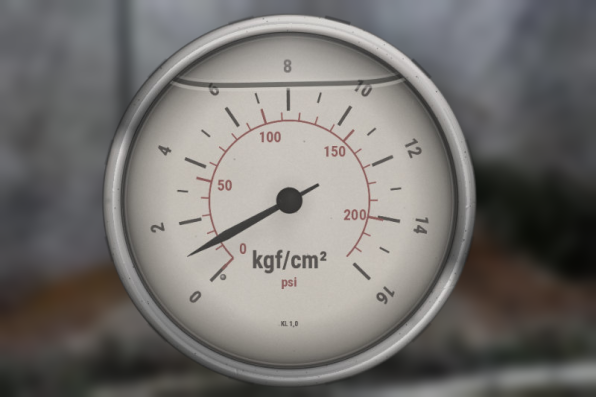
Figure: 1 kg/cm²
